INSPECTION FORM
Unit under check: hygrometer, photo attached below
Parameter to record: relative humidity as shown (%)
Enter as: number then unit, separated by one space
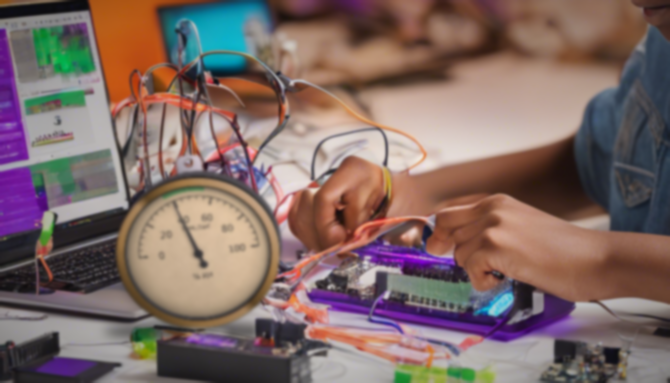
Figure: 40 %
